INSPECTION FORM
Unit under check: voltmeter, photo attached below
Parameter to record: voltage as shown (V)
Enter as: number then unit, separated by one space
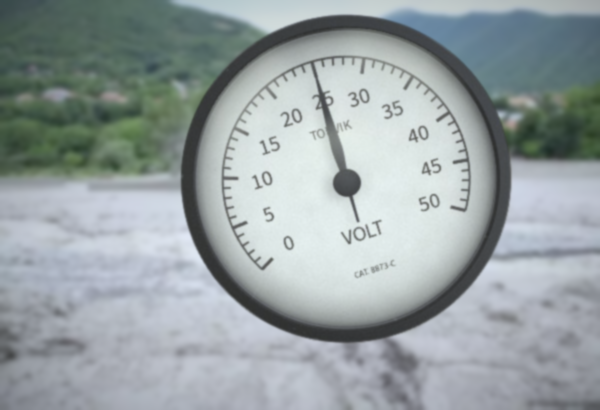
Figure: 25 V
